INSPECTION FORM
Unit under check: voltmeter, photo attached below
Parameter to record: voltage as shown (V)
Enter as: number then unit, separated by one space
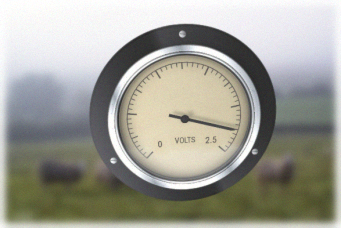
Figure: 2.25 V
